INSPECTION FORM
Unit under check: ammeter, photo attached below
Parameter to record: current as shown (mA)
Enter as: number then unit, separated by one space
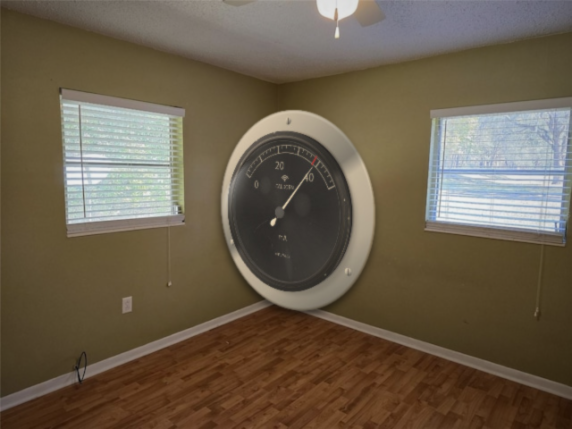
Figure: 40 mA
